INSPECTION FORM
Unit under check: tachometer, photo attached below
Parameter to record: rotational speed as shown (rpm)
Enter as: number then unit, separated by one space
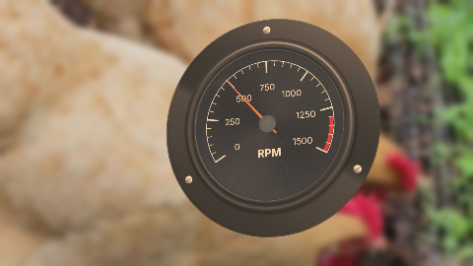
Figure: 500 rpm
